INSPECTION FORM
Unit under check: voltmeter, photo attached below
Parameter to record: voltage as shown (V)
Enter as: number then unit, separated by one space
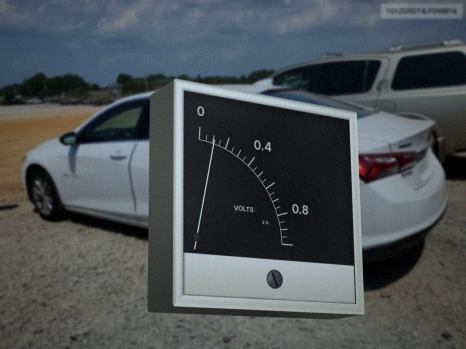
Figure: 0.1 V
